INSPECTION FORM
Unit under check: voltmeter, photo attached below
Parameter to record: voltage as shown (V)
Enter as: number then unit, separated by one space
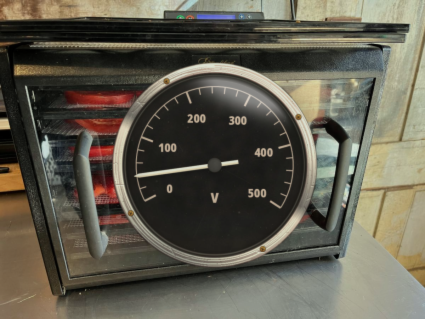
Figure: 40 V
